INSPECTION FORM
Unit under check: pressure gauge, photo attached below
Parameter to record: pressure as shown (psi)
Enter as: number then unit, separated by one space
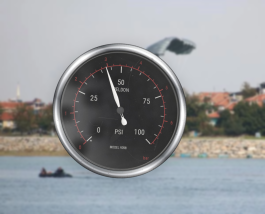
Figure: 42.5 psi
